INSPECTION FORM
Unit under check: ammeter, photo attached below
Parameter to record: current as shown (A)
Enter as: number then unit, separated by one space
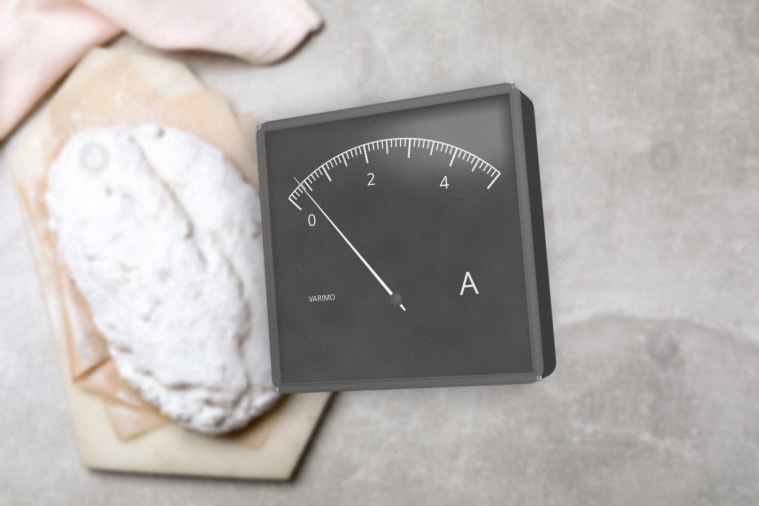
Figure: 0.4 A
